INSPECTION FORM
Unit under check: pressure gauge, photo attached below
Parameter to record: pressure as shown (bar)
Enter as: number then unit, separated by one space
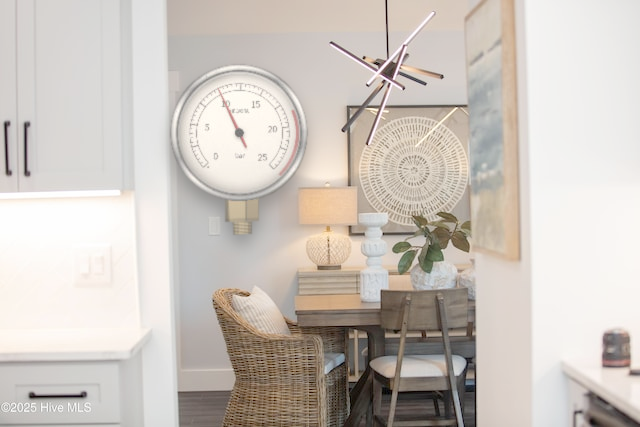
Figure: 10 bar
